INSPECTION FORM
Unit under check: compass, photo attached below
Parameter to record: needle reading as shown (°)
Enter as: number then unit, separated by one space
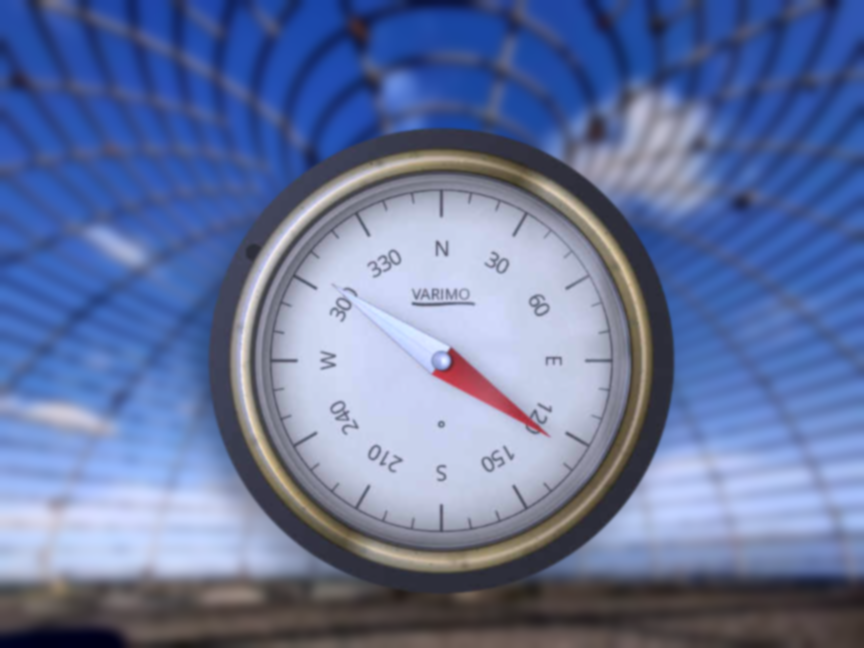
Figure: 125 °
